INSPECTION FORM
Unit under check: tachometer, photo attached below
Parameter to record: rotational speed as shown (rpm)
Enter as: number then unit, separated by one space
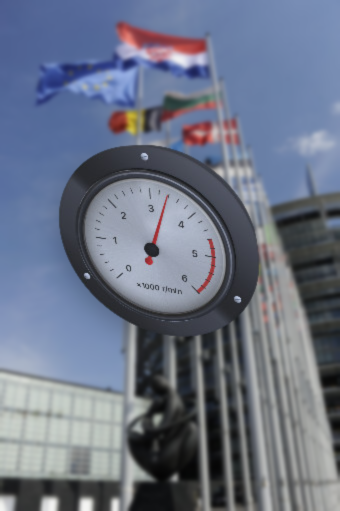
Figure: 3400 rpm
